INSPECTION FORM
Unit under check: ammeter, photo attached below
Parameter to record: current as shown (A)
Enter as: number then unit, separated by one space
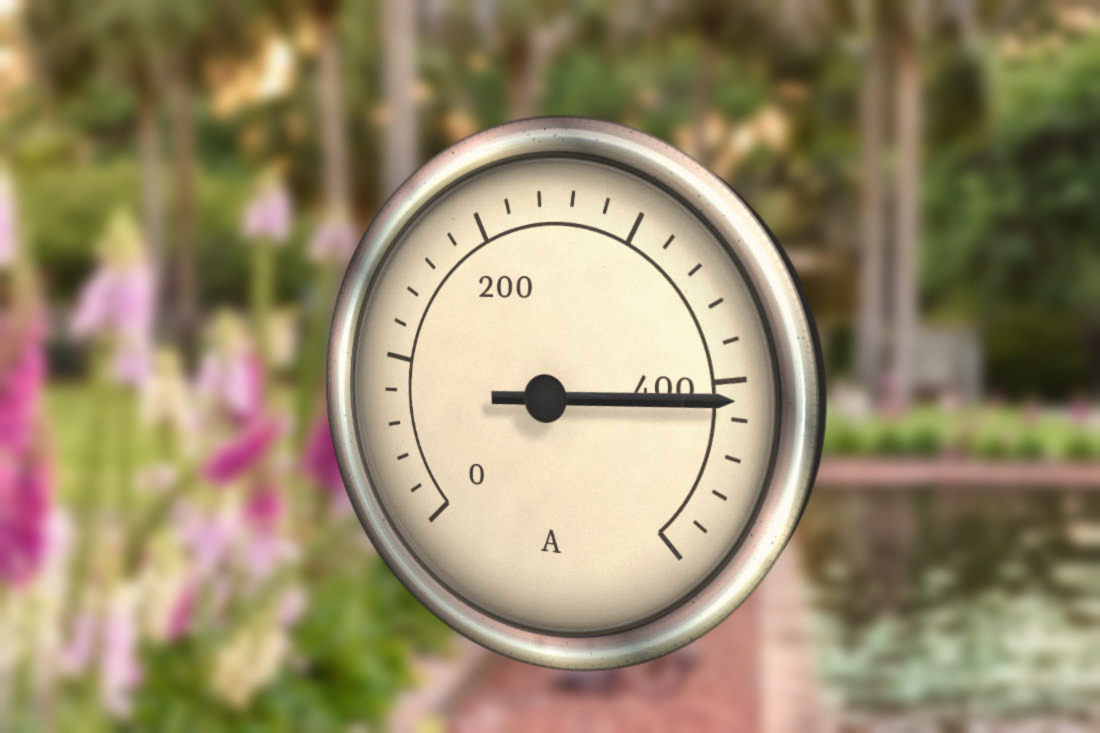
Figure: 410 A
